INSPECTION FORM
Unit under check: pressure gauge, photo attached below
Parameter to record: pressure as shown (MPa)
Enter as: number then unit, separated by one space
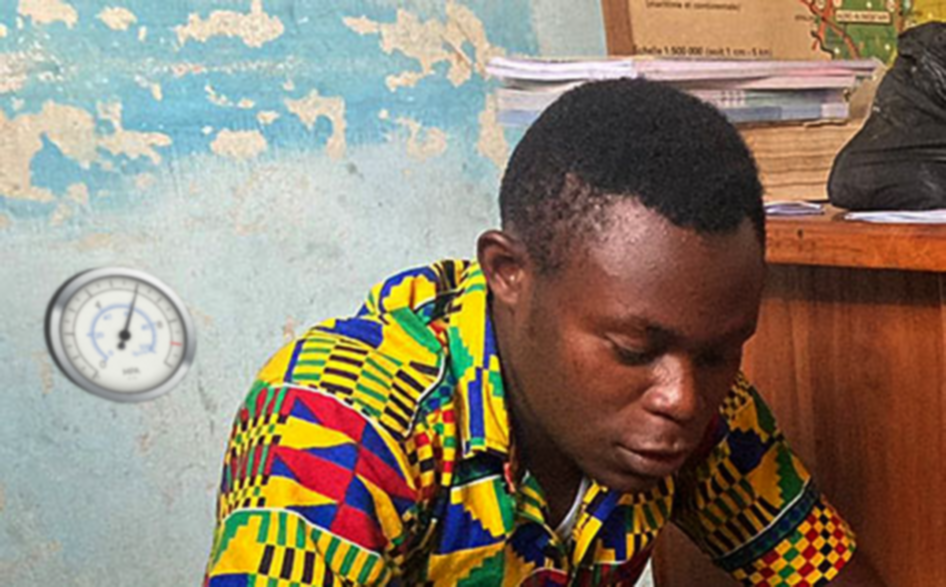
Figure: 6 MPa
